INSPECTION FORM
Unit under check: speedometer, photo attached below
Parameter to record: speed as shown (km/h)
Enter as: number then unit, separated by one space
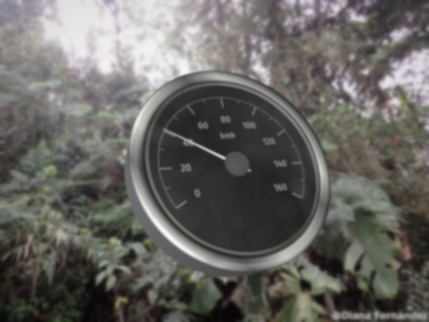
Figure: 40 km/h
